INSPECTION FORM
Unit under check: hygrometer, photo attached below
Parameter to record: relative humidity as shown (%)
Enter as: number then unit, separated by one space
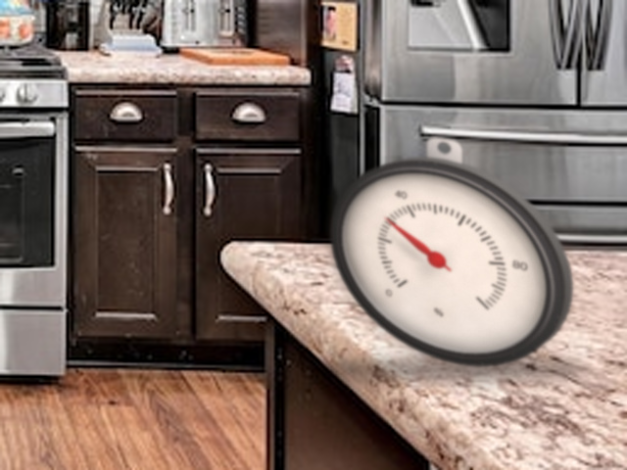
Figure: 30 %
